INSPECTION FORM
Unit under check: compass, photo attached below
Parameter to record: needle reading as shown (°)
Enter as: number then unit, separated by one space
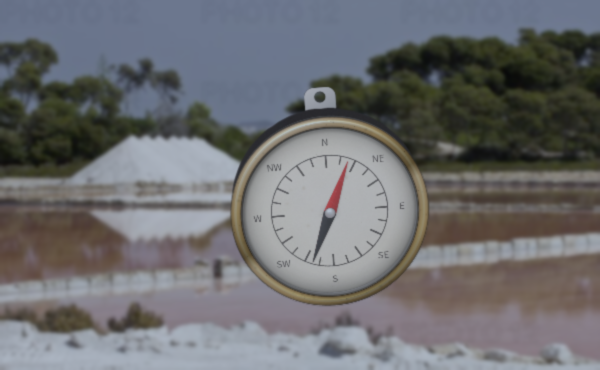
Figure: 22.5 °
